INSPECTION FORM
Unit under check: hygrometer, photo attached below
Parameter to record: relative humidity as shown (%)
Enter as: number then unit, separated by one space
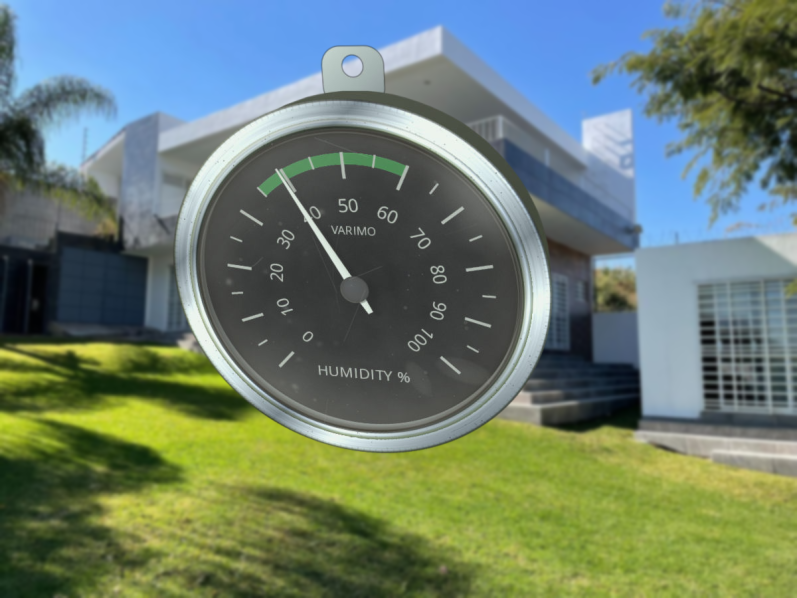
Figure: 40 %
